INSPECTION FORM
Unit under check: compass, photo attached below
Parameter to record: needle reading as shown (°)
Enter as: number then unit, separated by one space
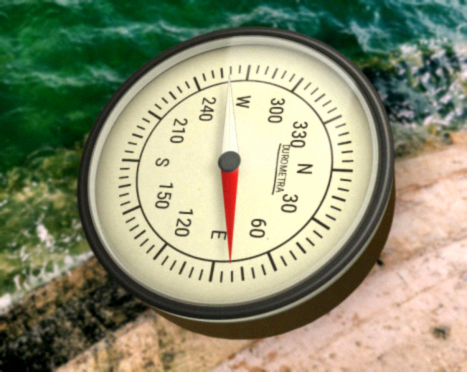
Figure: 80 °
